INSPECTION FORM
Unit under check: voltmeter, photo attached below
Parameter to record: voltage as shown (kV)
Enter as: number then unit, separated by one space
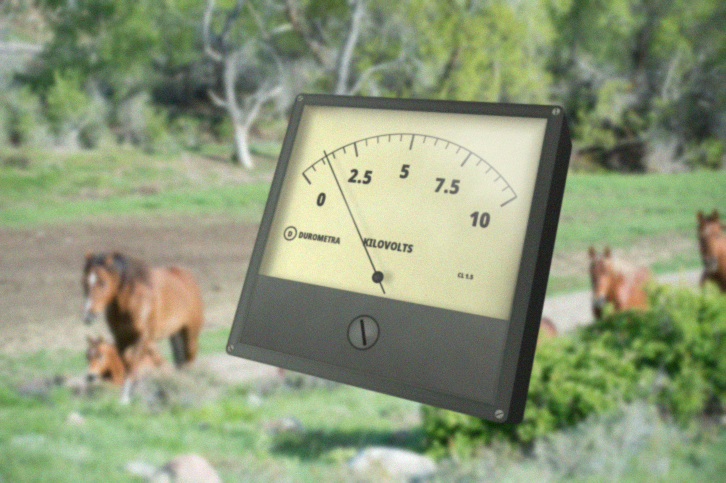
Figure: 1.25 kV
